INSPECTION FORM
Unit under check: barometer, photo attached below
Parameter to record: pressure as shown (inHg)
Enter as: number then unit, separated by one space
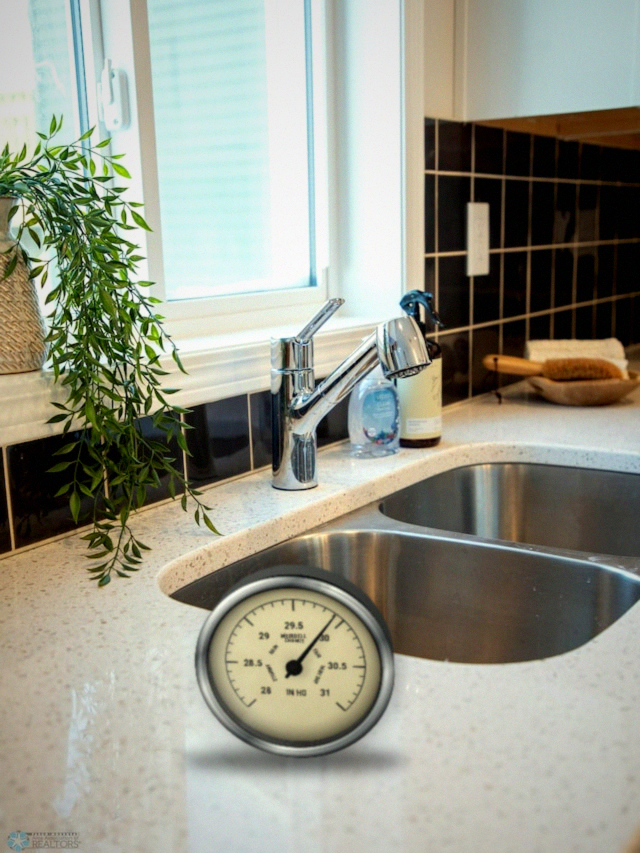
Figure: 29.9 inHg
